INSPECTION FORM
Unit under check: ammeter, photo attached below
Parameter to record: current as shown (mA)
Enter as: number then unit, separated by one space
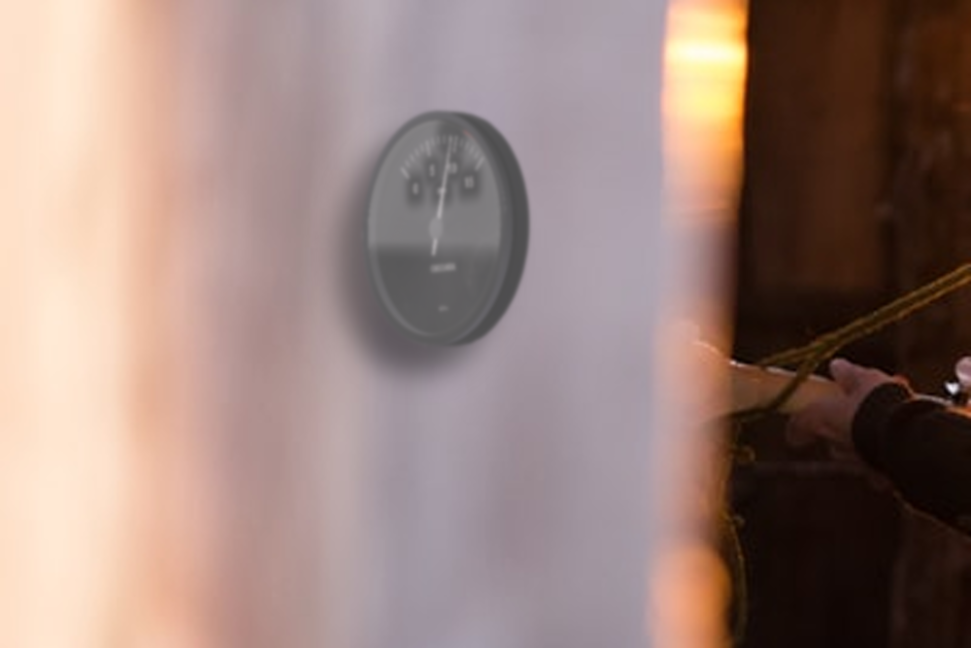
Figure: 10 mA
